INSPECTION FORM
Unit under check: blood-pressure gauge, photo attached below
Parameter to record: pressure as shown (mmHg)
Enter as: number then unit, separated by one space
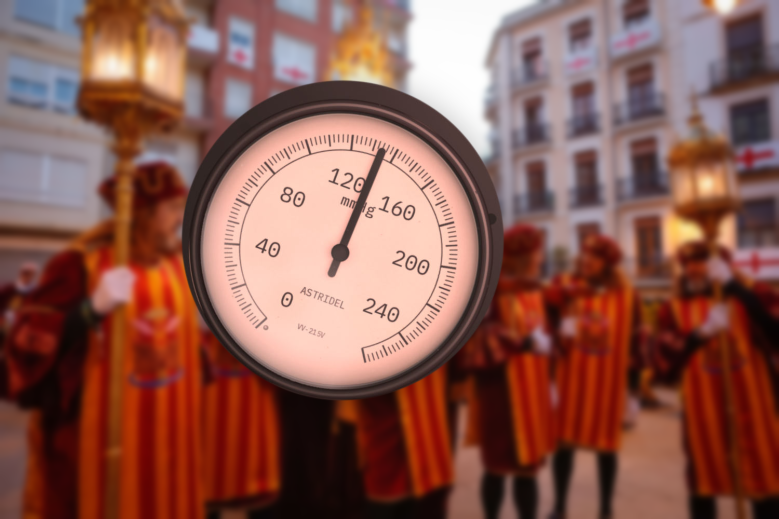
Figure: 134 mmHg
